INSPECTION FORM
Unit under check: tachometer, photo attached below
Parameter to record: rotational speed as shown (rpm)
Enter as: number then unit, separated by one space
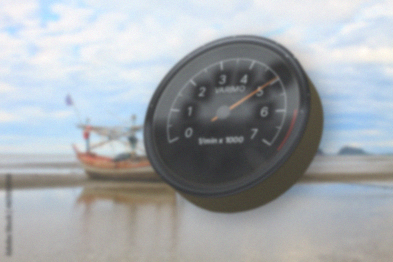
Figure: 5000 rpm
